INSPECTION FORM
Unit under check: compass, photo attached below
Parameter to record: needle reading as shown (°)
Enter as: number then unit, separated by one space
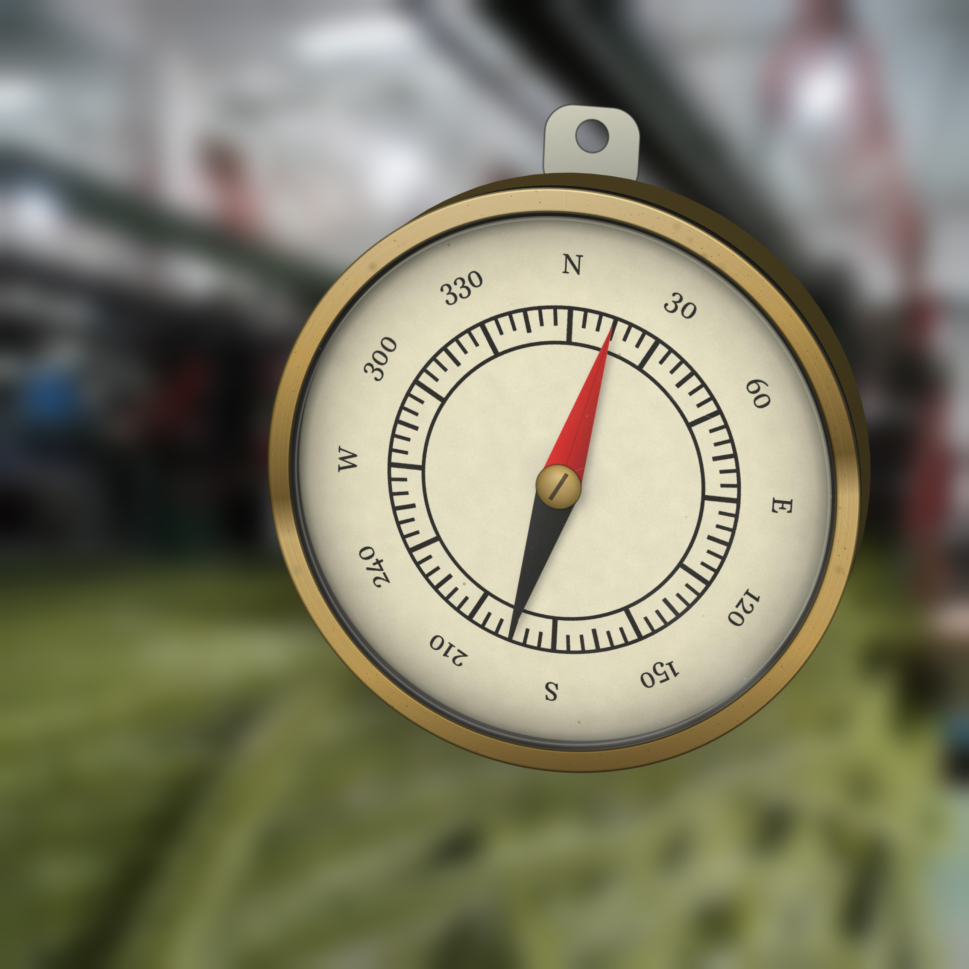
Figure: 15 °
